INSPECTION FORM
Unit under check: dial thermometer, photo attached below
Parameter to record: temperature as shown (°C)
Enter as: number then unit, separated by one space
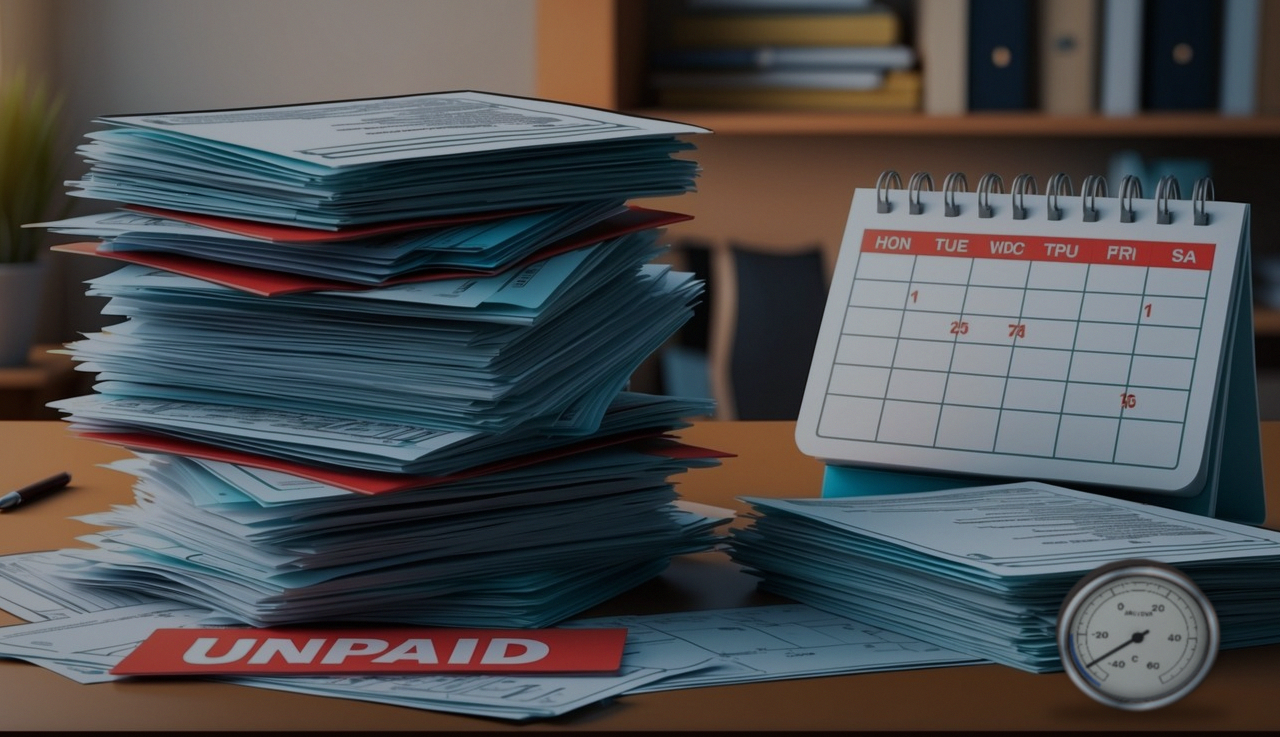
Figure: -32 °C
